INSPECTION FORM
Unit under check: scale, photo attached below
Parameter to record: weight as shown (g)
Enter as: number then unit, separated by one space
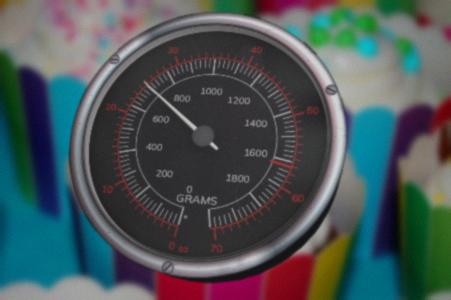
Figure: 700 g
